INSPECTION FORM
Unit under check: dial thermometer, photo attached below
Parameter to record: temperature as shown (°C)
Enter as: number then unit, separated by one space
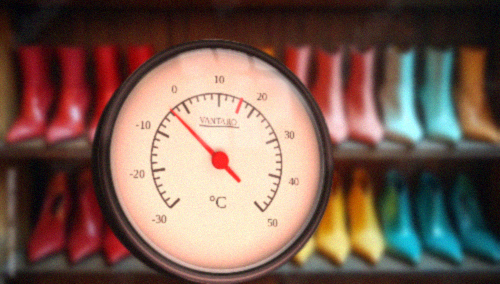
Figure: -4 °C
